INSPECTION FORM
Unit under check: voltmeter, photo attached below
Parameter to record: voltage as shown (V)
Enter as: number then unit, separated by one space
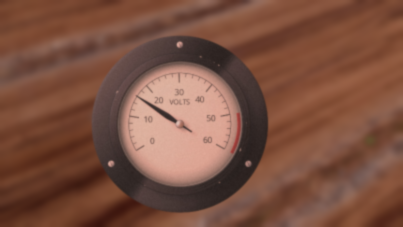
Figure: 16 V
